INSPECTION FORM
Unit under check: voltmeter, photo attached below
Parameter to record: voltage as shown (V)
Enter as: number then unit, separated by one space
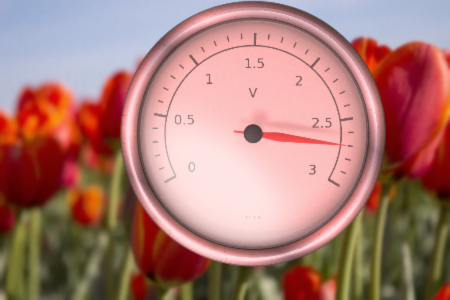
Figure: 2.7 V
